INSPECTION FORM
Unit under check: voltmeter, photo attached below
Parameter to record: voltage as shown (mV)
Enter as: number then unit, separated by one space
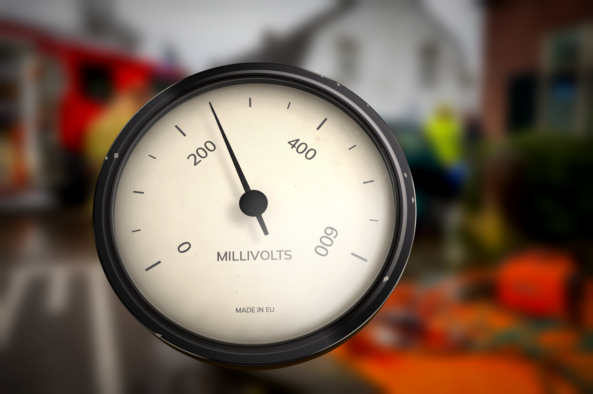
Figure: 250 mV
